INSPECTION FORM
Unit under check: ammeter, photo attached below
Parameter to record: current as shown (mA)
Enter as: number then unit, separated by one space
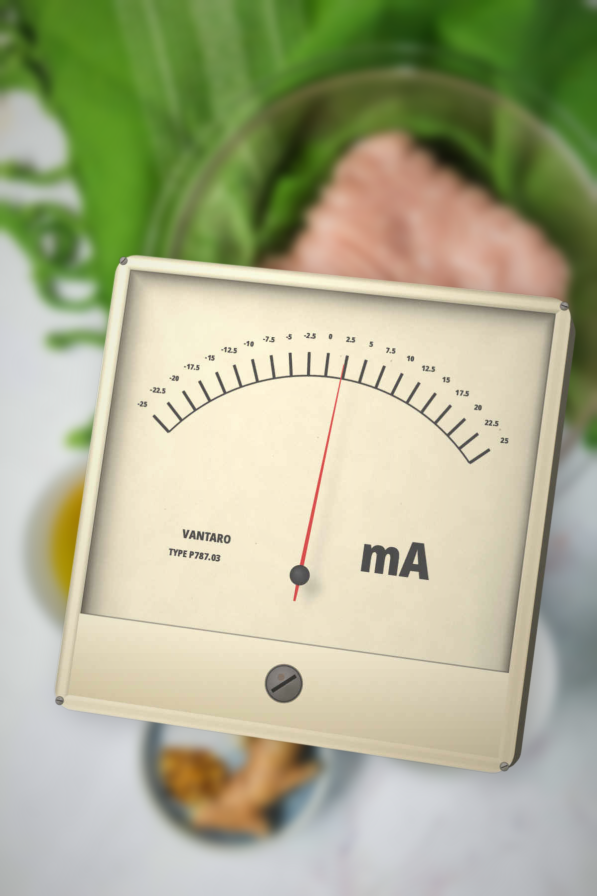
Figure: 2.5 mA
